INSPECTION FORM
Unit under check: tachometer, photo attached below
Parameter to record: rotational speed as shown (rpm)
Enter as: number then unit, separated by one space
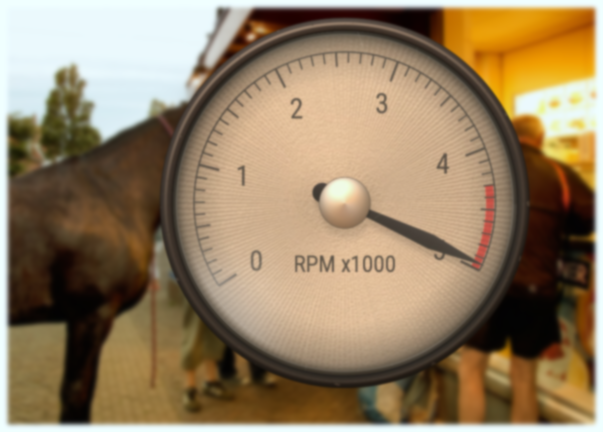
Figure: 4950 rpm
